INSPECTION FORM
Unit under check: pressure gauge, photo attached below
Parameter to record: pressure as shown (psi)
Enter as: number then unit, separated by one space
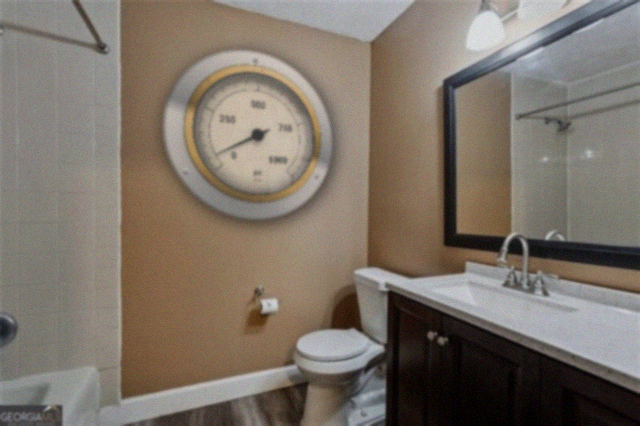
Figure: 50 psi
